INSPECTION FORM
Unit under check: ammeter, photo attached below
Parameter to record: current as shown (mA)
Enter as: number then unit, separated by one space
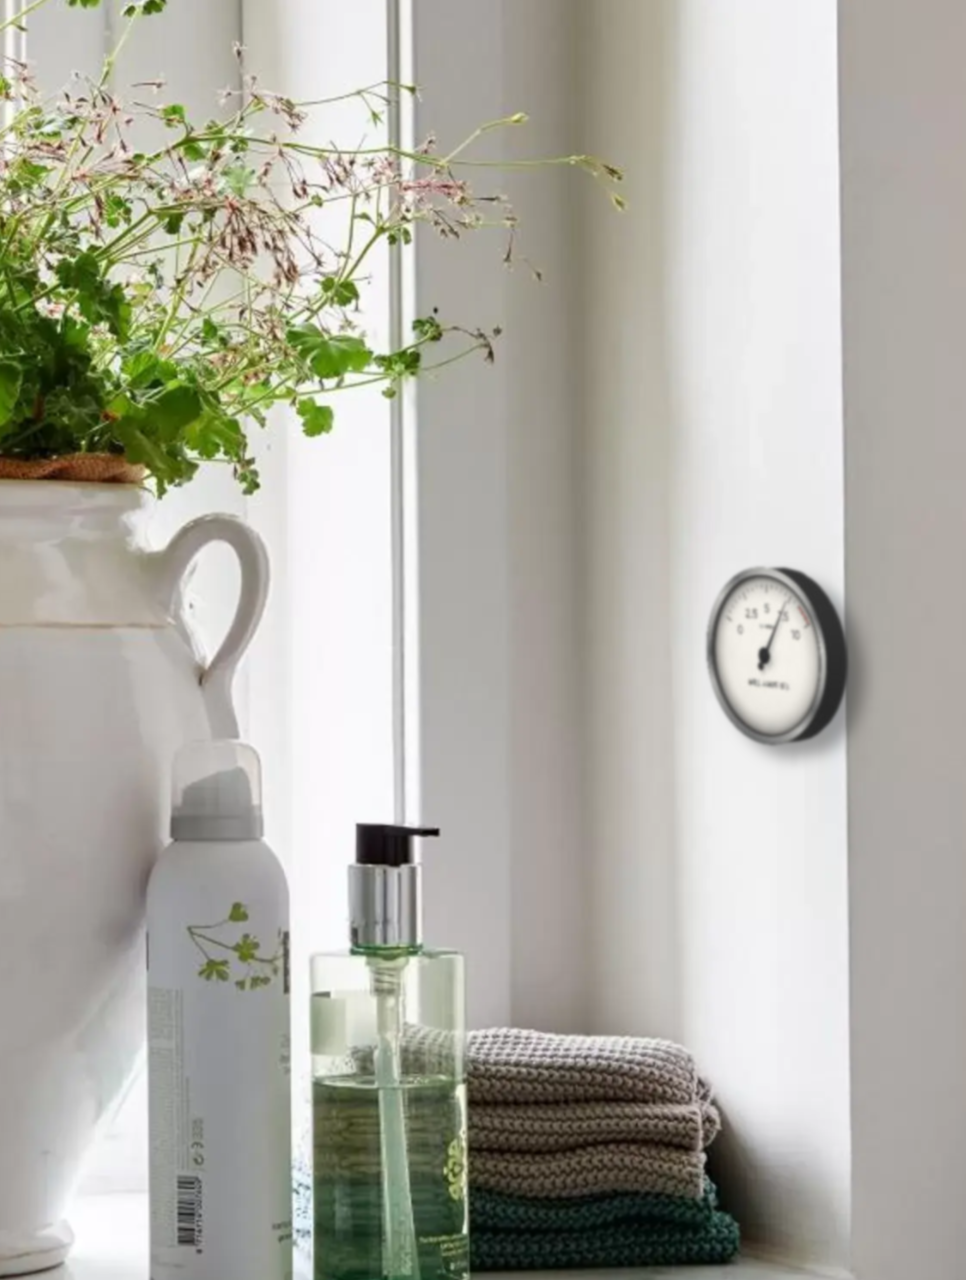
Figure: 7.5 mA
